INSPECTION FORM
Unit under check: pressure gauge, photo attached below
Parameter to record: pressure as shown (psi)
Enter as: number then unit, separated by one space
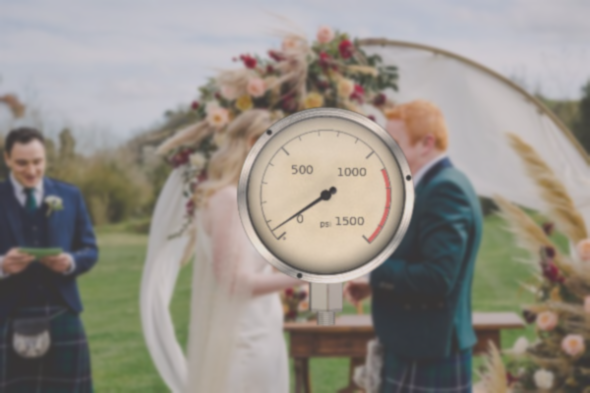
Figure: 50 psi
